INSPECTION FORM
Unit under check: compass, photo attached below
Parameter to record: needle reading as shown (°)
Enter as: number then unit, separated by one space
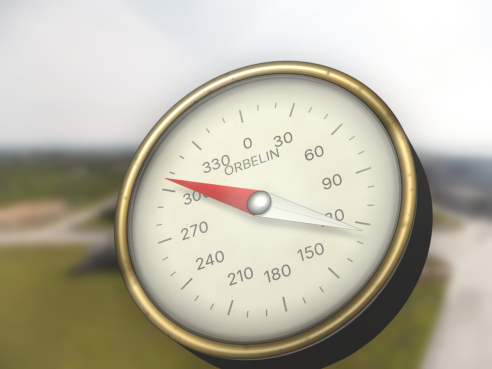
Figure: 305 °
